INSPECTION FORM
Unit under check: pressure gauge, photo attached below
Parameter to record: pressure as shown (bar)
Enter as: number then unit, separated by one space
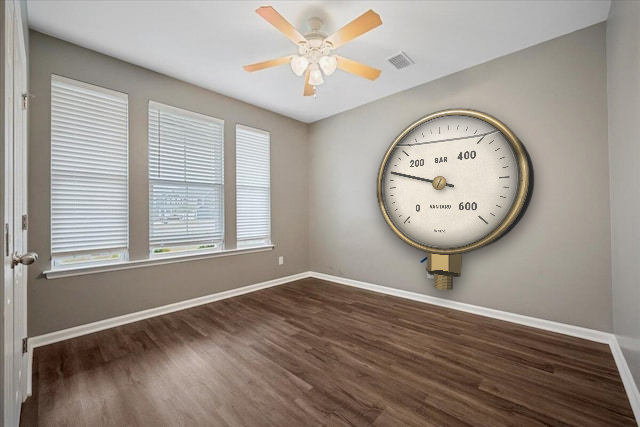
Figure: 140 bar
